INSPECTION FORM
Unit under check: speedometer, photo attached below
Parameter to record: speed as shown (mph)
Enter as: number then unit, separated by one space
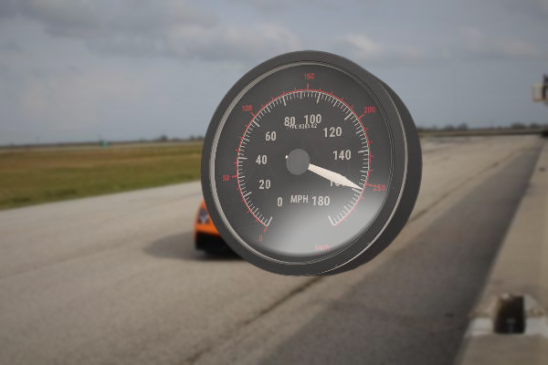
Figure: 158 mph
